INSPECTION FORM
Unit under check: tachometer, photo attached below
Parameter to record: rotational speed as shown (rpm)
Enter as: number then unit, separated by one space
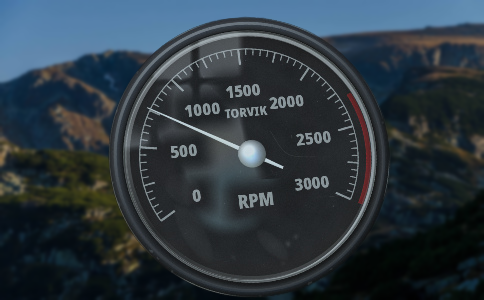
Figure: 750 rpm
